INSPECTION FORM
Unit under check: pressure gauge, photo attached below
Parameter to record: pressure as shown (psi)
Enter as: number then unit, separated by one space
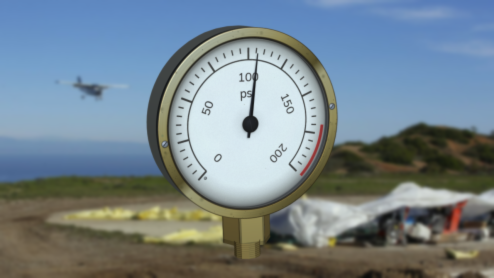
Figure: 105 psi
